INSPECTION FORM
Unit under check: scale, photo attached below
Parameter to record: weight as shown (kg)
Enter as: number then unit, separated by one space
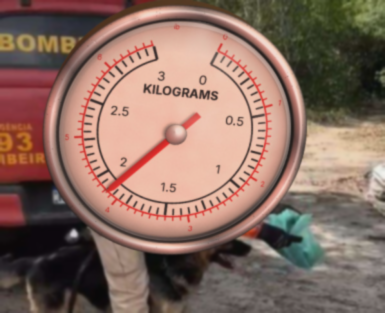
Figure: 1.9 kg
